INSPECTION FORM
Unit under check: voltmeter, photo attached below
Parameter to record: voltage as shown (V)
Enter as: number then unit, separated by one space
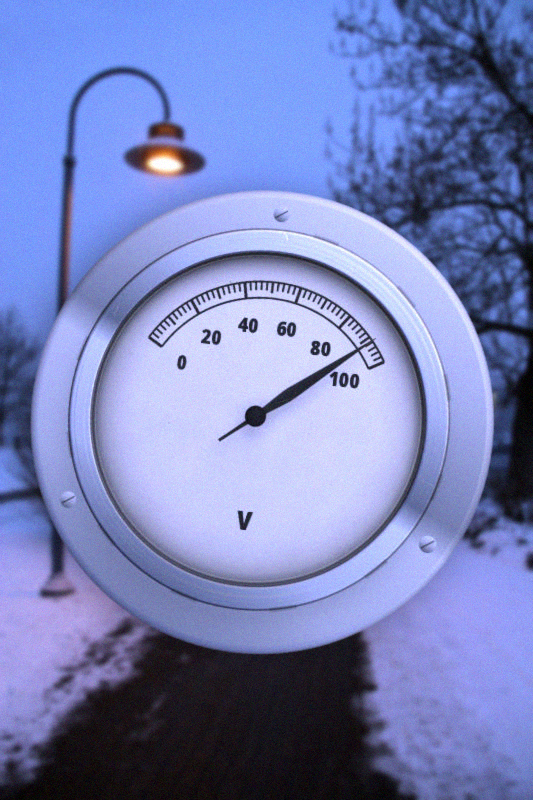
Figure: 92 V
